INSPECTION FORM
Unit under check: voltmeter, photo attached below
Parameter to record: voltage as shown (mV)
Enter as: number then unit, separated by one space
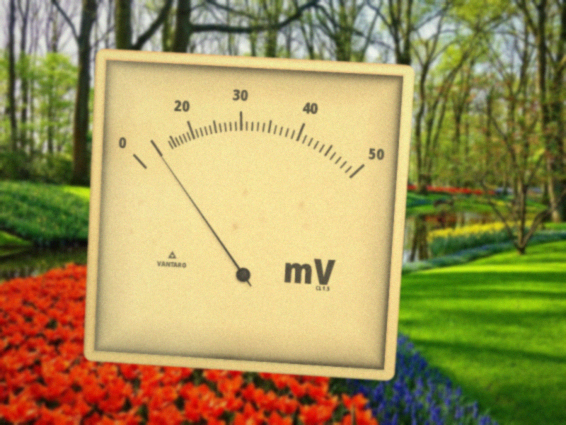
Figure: 10 mV
